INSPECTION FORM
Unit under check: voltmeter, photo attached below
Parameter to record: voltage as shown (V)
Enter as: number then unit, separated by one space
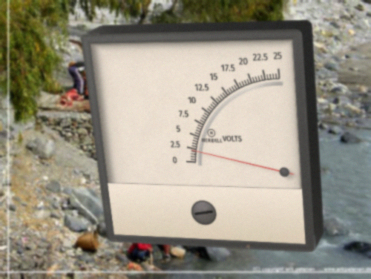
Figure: 2.5 V
